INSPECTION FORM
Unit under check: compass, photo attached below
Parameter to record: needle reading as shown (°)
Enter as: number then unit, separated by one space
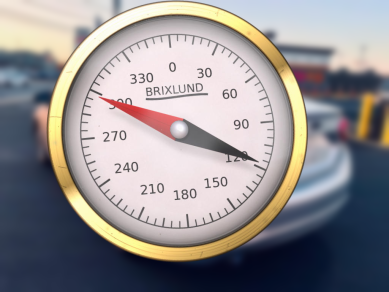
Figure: 297.5 °
